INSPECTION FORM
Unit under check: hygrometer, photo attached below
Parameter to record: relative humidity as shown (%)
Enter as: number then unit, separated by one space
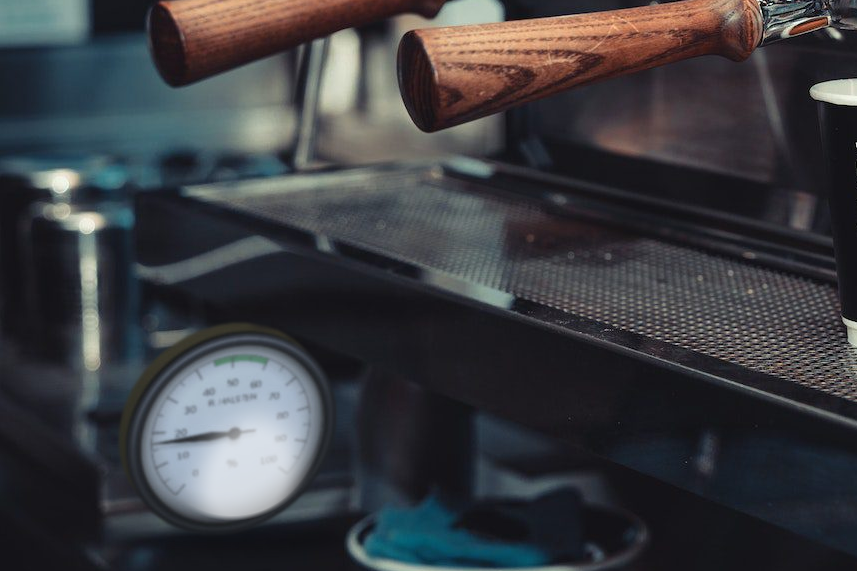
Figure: 17.5 %
